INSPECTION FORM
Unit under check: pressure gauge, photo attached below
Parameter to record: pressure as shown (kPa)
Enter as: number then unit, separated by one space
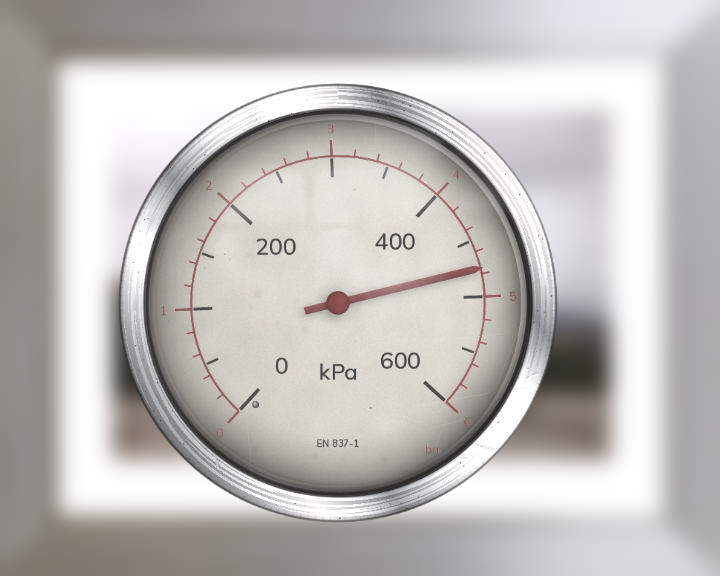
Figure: 475 kPa
